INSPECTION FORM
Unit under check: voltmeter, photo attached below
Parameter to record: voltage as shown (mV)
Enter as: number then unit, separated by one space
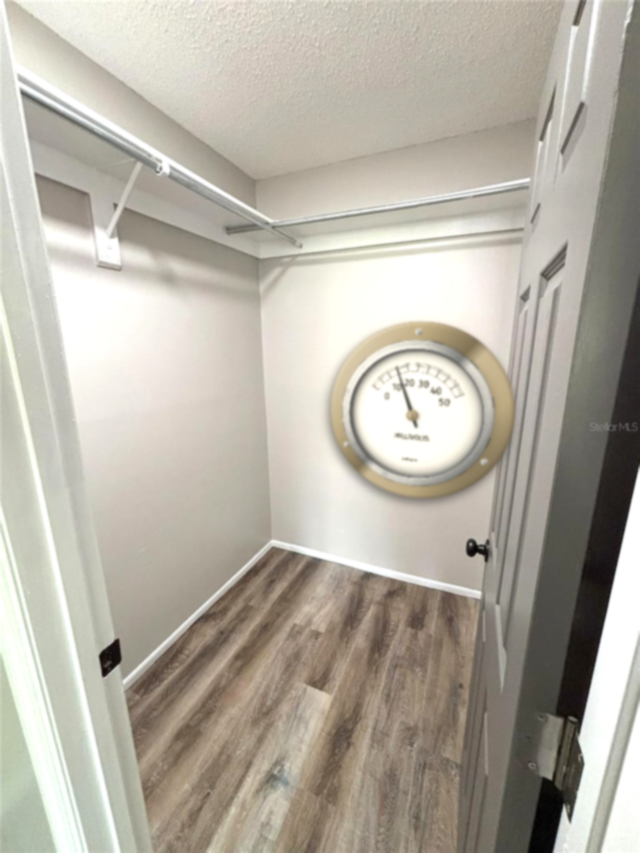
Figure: 15 mV
